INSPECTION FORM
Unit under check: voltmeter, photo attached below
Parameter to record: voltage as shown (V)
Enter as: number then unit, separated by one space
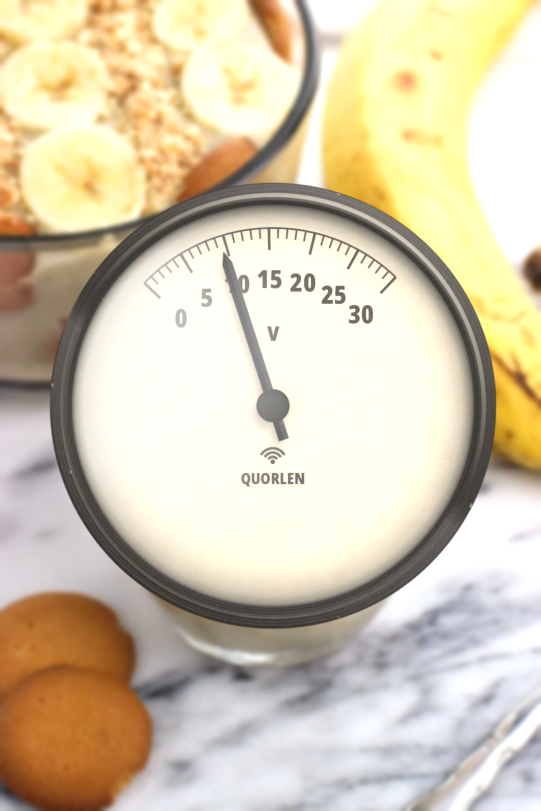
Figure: 9.5 V
